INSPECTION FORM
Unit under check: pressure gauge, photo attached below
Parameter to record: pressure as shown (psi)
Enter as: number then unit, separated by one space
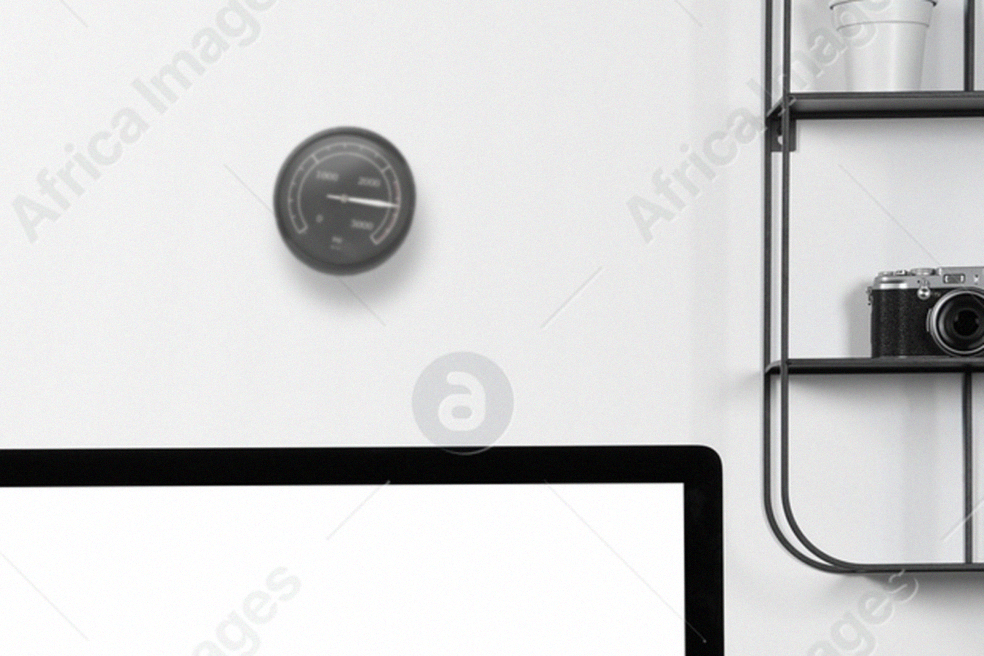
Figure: 2500 psi
